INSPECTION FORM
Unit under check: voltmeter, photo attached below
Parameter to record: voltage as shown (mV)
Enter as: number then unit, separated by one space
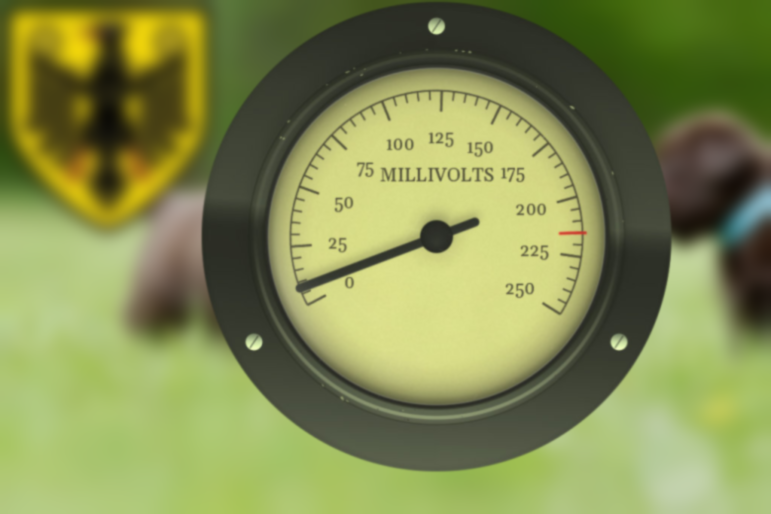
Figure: 7.5 mV
